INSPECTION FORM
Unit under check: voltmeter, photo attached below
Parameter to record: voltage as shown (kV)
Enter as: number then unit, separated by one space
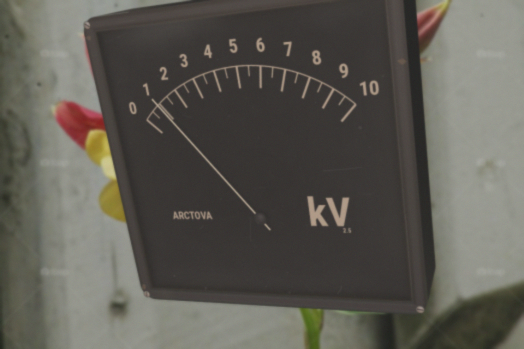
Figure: 1 kV
